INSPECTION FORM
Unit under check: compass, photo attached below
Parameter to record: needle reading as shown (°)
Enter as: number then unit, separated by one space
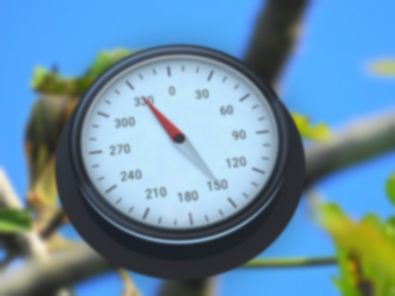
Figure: 330 °
